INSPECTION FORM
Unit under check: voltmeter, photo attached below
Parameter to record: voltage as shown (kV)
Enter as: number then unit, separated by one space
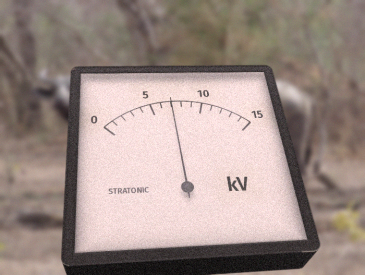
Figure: 7 kV
